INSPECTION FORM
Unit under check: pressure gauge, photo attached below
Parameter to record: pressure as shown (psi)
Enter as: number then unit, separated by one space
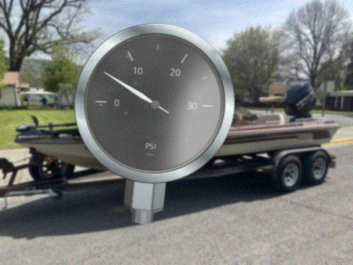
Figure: 5 psi
